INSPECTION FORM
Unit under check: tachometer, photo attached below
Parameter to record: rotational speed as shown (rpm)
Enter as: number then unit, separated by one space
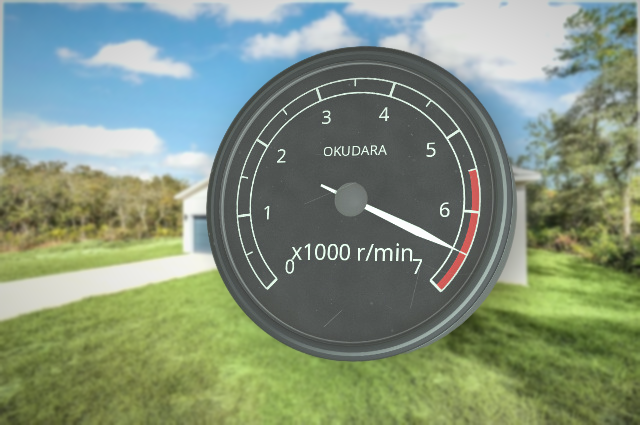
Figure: 6500 rpm
